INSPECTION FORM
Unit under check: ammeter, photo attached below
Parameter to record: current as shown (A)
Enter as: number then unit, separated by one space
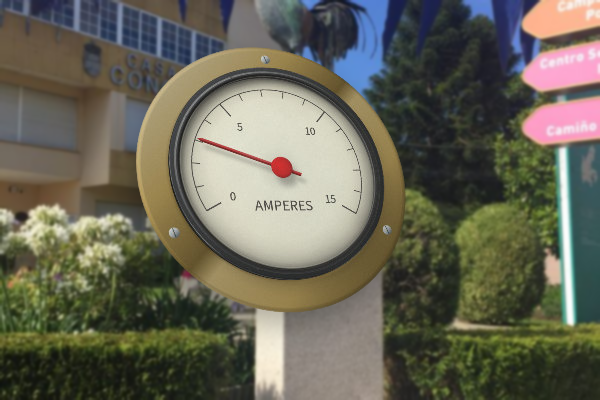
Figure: 3 A
